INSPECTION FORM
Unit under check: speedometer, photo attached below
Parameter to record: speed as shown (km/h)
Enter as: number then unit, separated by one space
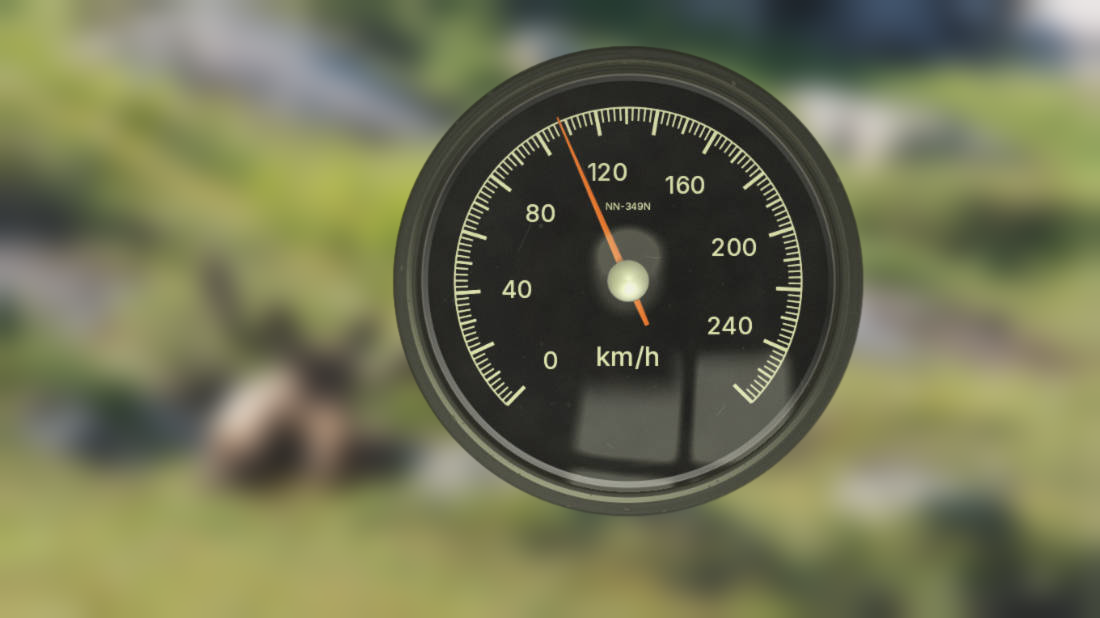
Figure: 108 km/h
